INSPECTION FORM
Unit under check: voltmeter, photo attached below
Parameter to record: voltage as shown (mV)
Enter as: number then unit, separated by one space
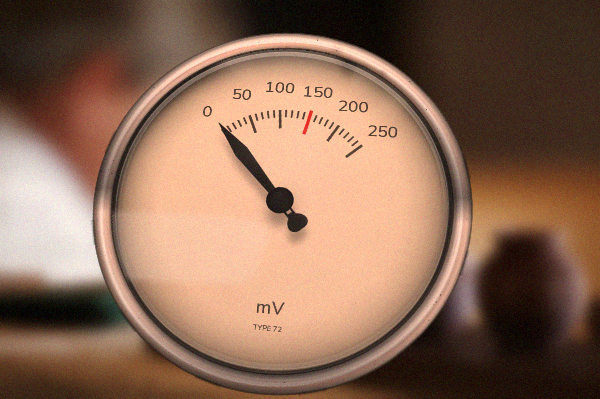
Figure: 0 mV
